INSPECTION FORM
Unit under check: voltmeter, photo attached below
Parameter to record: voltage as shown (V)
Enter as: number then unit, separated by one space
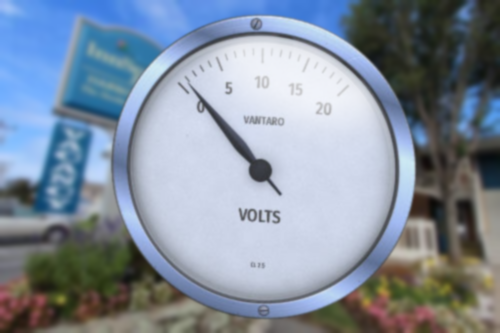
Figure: 1 V
